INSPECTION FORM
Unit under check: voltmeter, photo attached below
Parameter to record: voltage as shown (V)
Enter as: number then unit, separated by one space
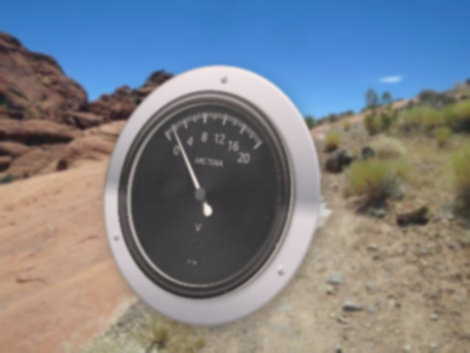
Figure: 2 V
